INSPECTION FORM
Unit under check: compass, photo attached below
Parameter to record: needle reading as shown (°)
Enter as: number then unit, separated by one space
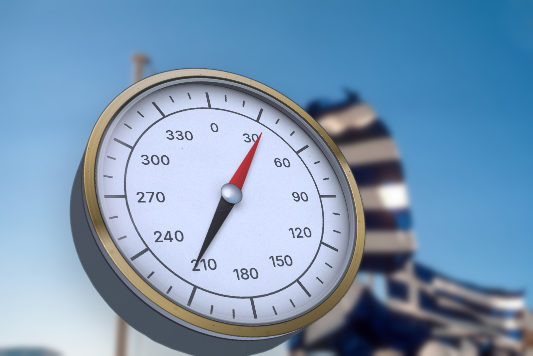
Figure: 35 °
